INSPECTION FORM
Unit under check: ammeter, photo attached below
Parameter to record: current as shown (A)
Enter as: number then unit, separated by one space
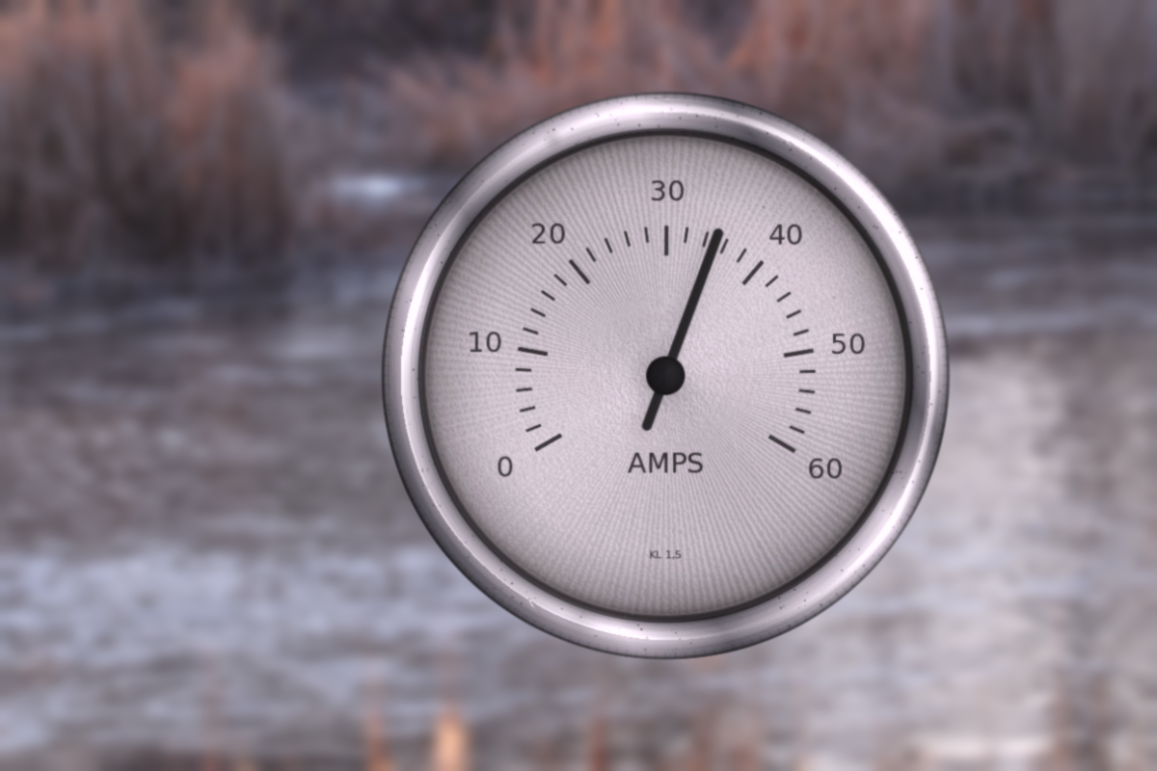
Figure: 35 A
